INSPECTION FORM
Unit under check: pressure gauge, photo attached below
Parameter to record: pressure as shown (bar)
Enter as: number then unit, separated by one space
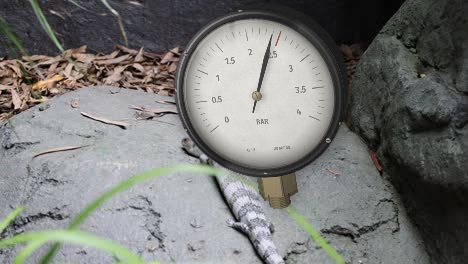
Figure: 2.4 bar
